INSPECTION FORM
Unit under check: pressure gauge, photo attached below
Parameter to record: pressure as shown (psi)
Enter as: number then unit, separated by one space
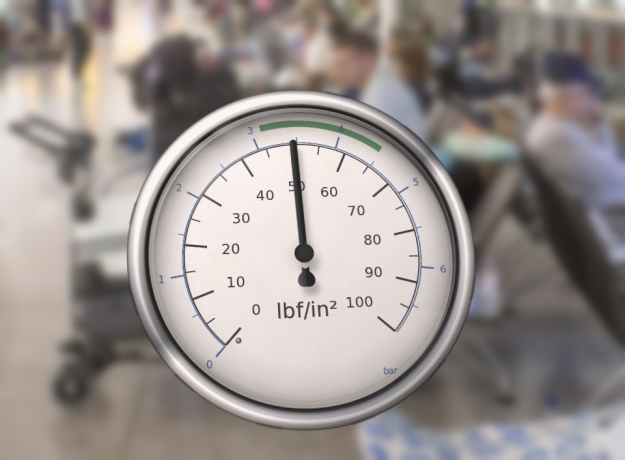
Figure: 50 psi
